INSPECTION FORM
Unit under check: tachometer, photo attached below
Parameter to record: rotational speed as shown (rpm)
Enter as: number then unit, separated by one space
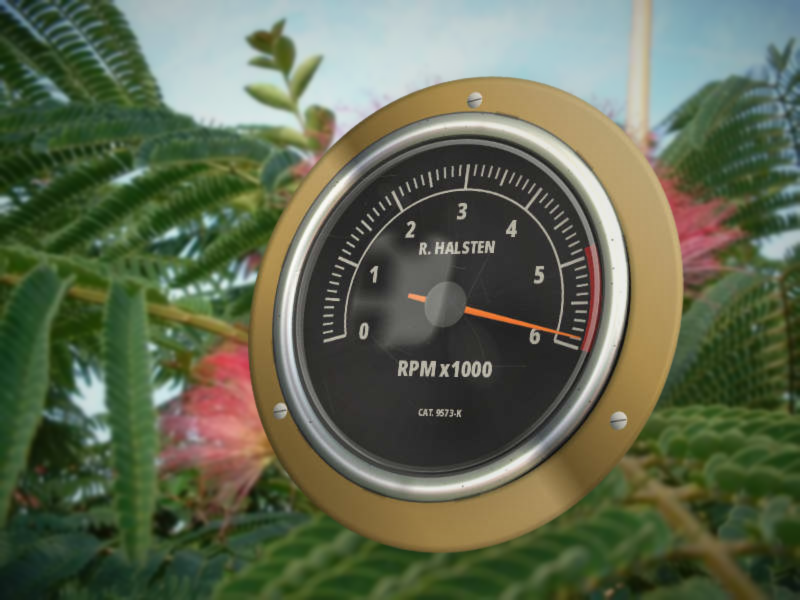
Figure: 5900 rpm
